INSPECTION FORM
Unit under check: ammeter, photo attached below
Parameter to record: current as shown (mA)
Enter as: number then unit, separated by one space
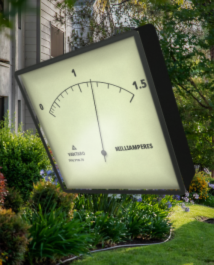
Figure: 1.15 mA
